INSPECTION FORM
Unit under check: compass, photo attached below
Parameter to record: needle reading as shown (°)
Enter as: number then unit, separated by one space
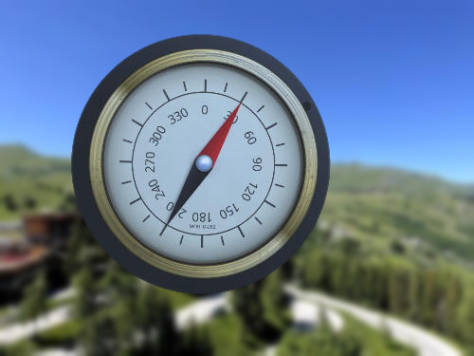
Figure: 30 °
